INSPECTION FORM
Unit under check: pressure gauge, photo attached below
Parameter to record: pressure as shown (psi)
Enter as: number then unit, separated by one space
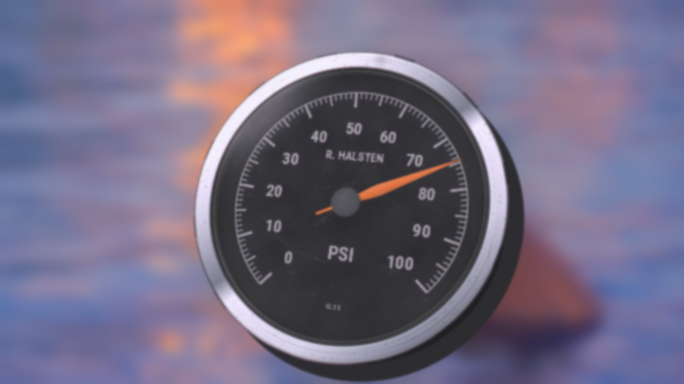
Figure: 75 psi
